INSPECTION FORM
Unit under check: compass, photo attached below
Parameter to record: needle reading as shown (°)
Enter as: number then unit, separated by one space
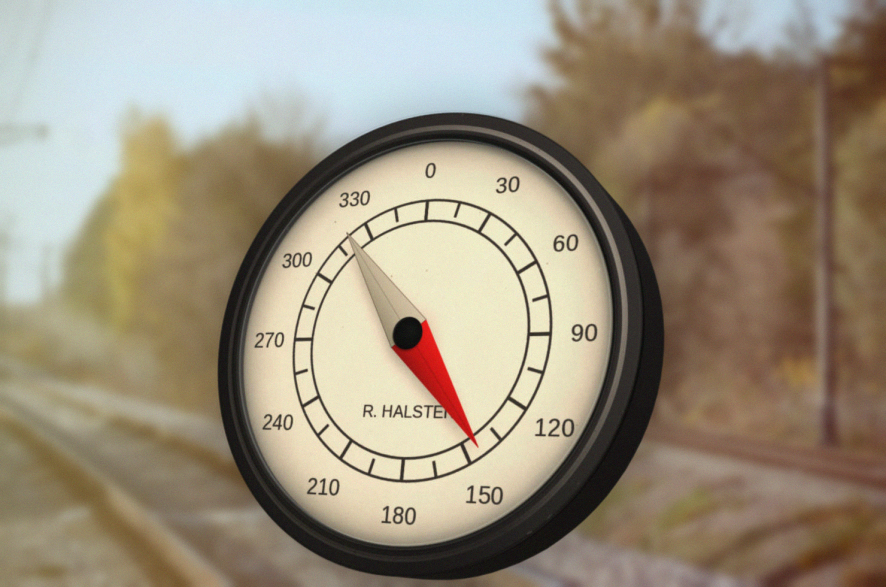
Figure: 142.5 °
